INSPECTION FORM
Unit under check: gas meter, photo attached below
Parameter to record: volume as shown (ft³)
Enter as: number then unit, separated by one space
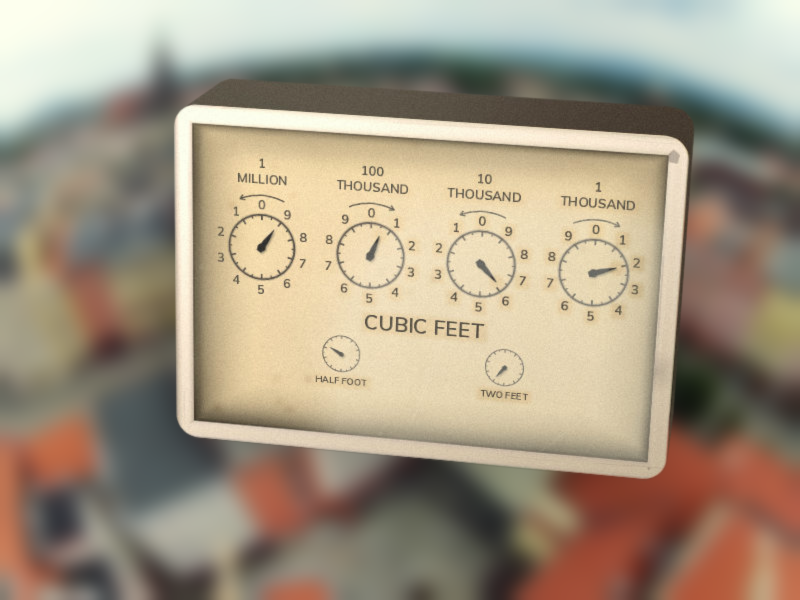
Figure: 906200 ft³
